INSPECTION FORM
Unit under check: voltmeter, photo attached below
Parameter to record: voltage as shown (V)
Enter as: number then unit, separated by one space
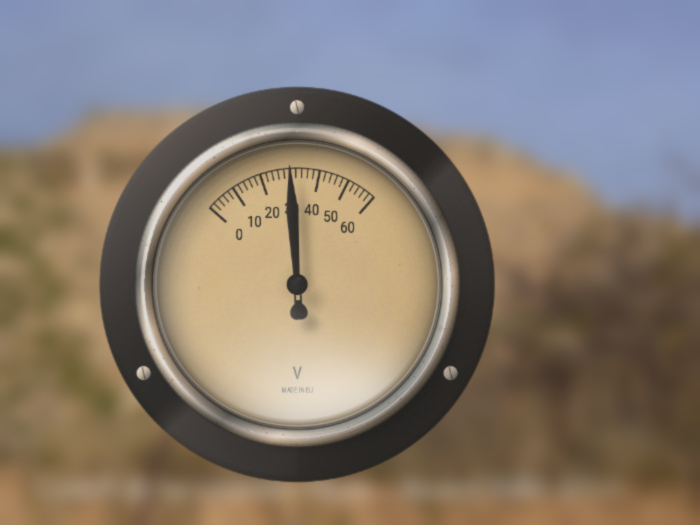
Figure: 30 V
